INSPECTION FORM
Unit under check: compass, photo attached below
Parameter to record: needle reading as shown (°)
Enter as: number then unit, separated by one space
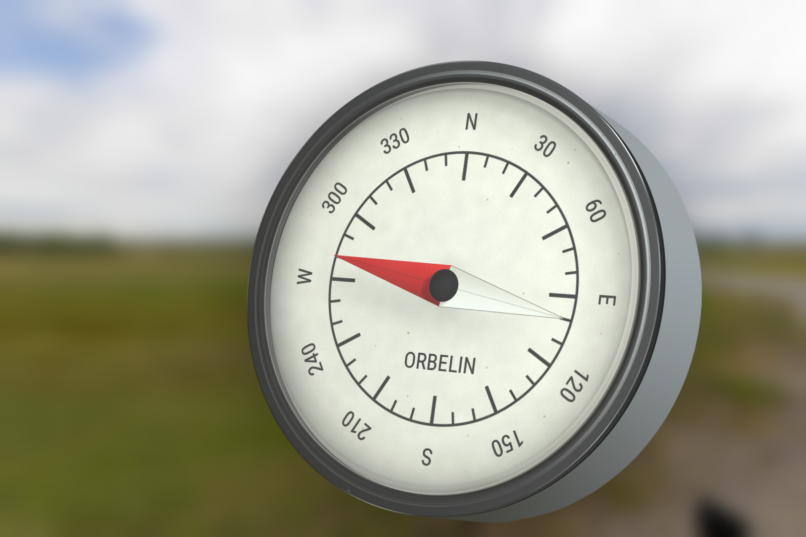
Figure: 280 °
